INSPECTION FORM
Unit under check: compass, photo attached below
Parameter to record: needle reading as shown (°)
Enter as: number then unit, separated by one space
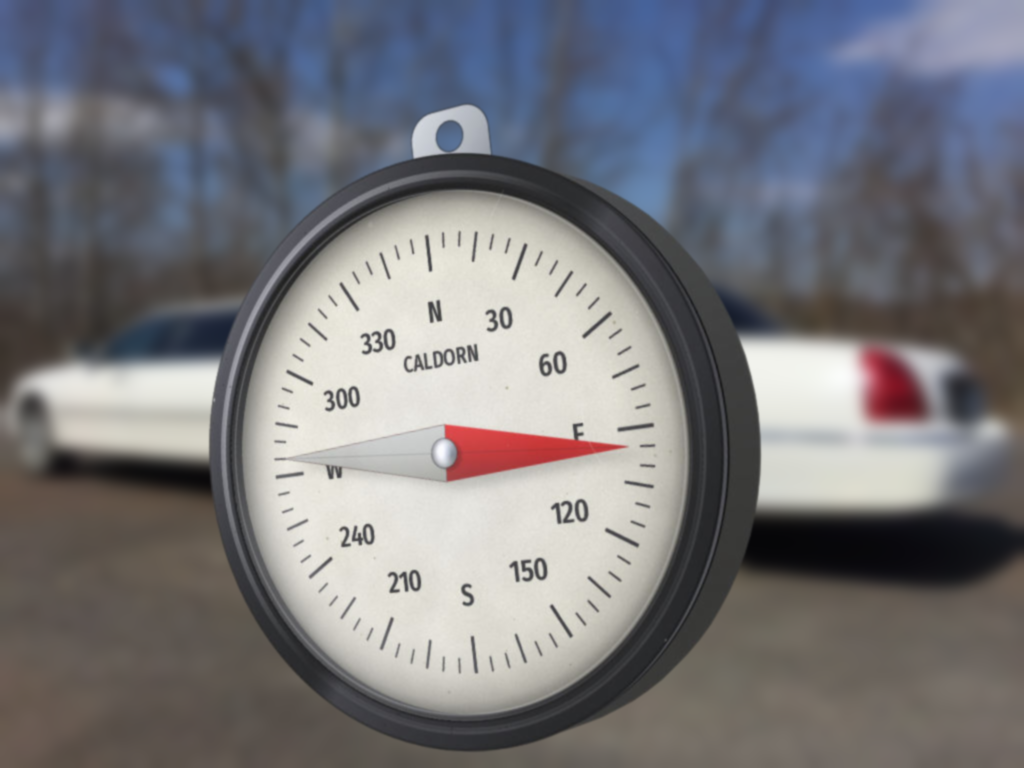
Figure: 95 °
